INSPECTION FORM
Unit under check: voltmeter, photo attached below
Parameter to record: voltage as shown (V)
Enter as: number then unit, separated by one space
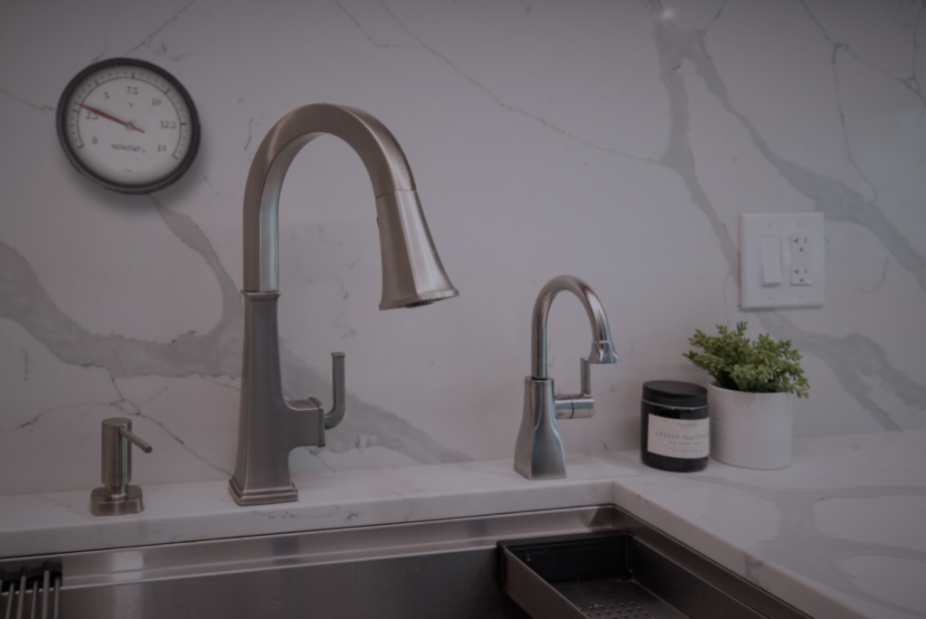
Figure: 3 V
